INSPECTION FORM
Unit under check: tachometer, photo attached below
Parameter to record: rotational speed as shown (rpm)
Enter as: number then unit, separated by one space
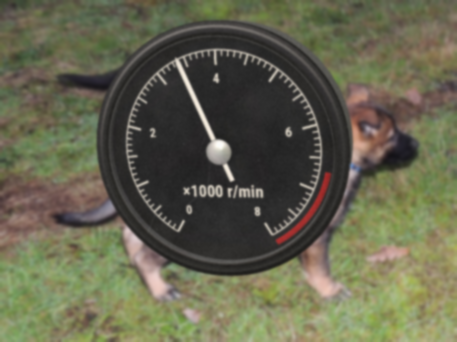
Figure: 3400 rpm
